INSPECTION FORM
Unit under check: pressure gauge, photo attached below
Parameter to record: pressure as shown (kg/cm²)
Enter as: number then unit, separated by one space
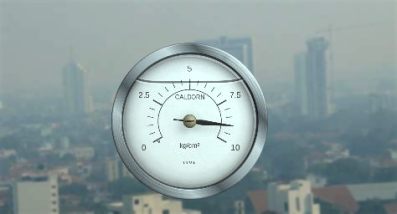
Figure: 9 kg/cm²
